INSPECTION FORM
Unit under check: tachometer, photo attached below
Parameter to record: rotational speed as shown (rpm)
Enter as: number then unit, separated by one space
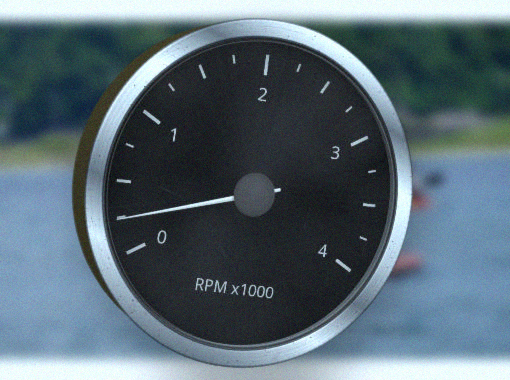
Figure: 250 rpm
